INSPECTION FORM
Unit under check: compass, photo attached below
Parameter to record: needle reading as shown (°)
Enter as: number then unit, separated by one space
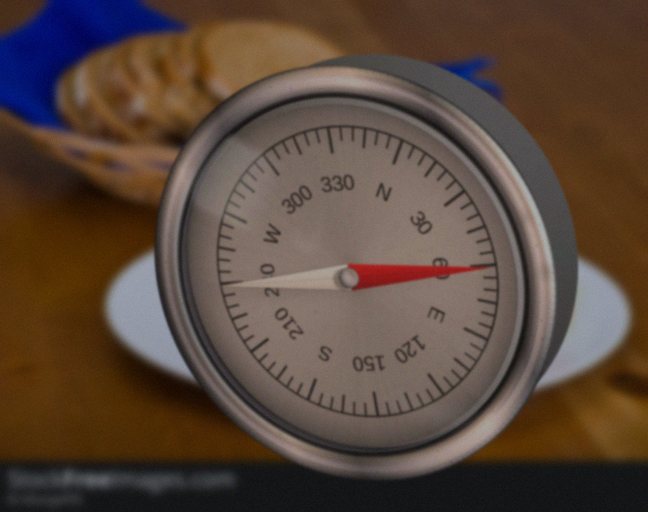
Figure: 60 °
